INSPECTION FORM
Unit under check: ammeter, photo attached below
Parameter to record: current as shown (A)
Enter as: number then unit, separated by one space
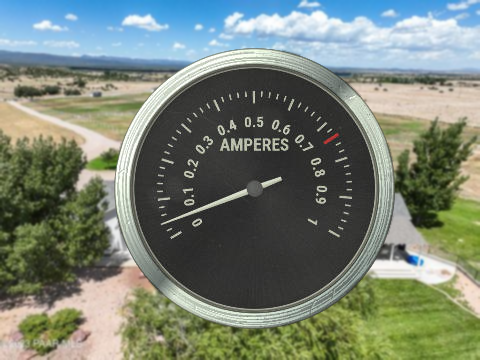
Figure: 0.04 A
